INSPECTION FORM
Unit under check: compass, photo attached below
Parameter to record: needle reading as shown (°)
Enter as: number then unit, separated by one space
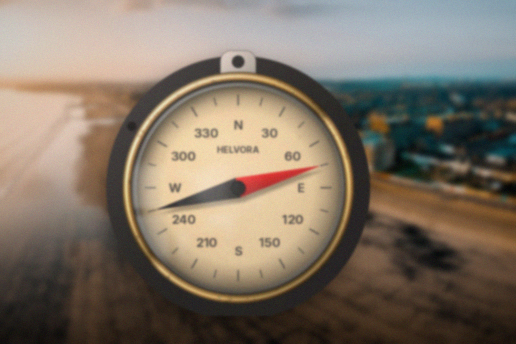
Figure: 75 °
